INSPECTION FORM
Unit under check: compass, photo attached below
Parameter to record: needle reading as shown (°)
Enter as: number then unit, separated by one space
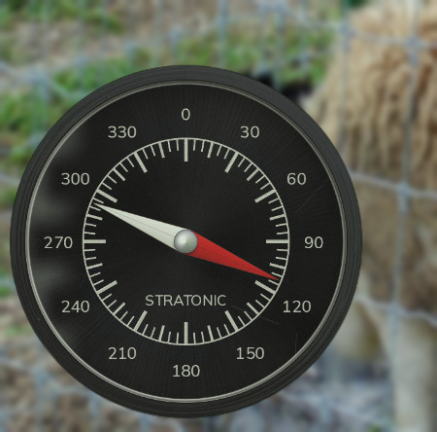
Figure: 112.5 °
